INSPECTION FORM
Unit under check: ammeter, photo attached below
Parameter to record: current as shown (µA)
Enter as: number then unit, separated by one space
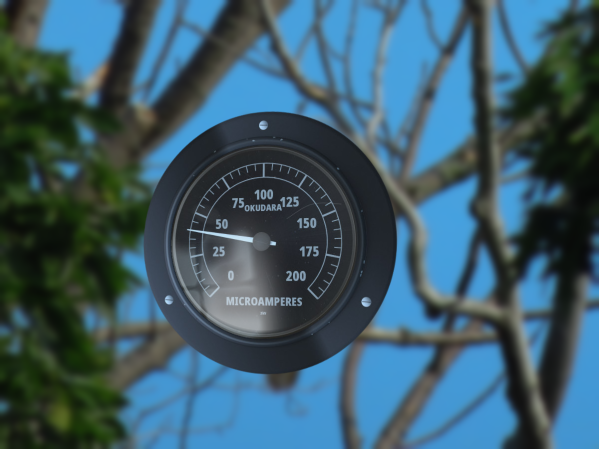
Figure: 40 µA
